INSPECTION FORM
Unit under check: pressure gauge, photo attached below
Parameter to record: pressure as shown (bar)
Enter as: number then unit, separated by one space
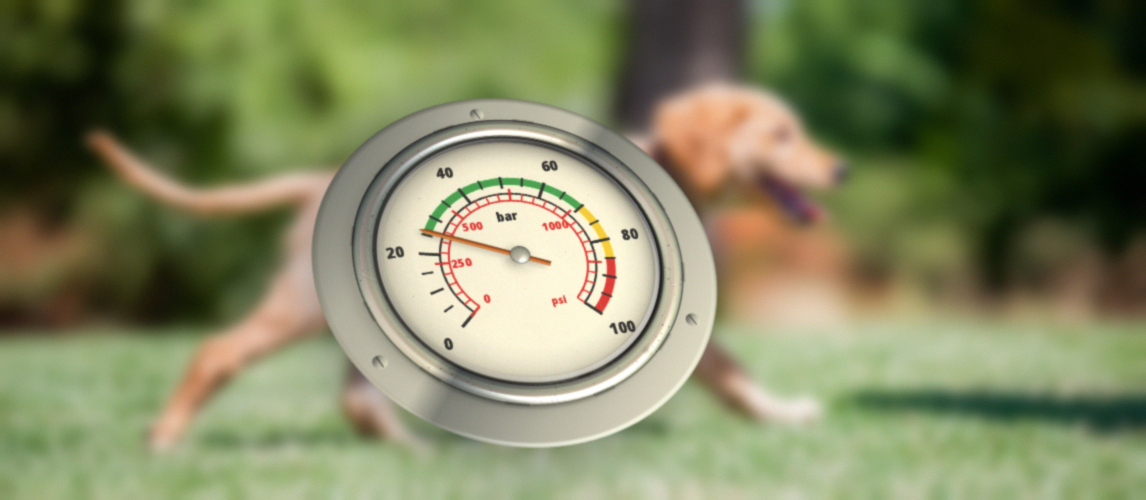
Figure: 25 bar
